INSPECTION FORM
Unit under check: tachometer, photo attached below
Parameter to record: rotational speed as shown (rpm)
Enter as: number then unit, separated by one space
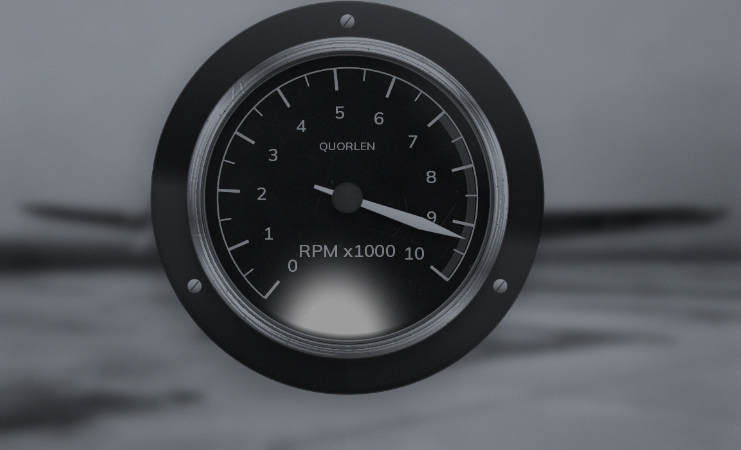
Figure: 9250 rpm
